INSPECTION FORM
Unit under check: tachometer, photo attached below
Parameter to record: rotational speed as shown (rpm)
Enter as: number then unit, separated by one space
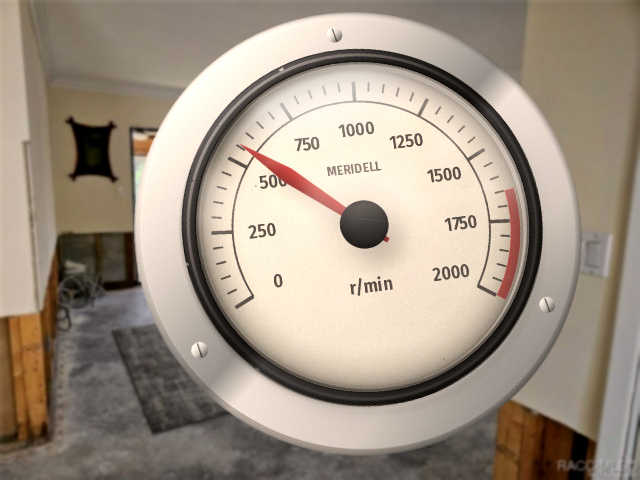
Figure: 550 rpm
